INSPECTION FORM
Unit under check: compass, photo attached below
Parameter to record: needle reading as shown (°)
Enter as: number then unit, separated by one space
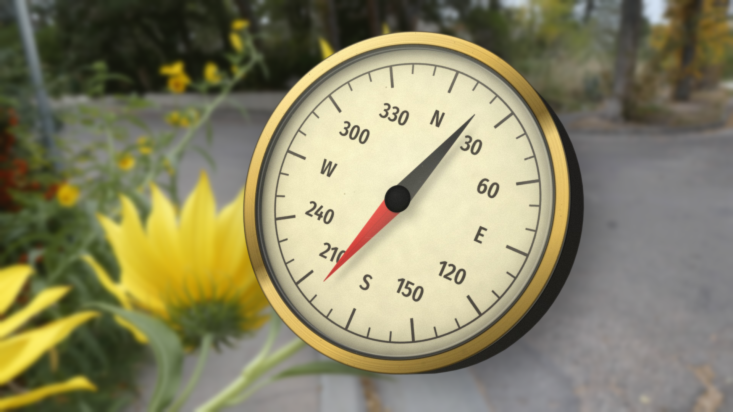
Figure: 200 °
